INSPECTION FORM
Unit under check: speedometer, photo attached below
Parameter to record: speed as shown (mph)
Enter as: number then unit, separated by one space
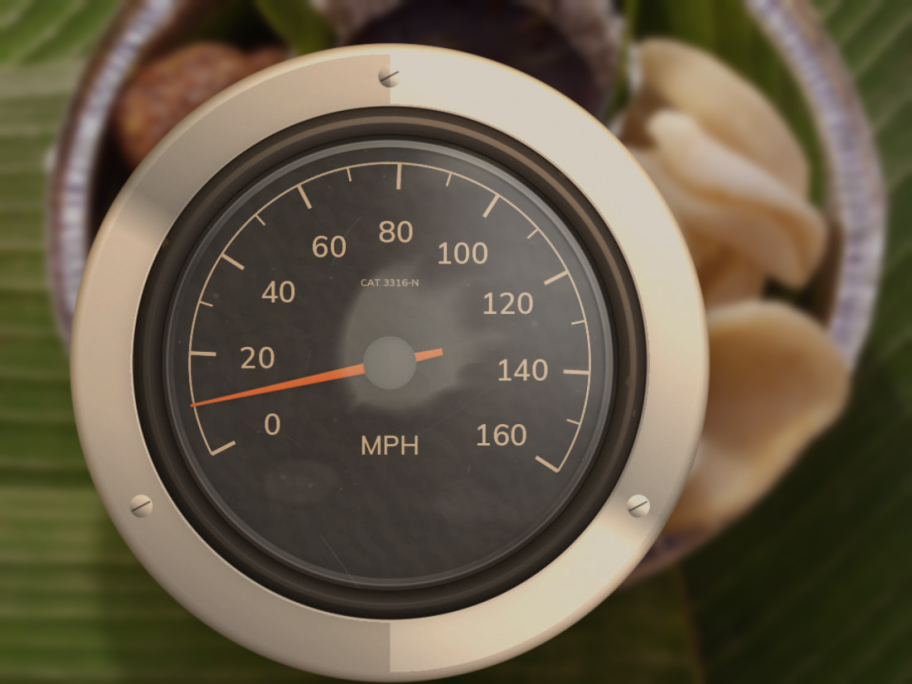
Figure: 10 mph
